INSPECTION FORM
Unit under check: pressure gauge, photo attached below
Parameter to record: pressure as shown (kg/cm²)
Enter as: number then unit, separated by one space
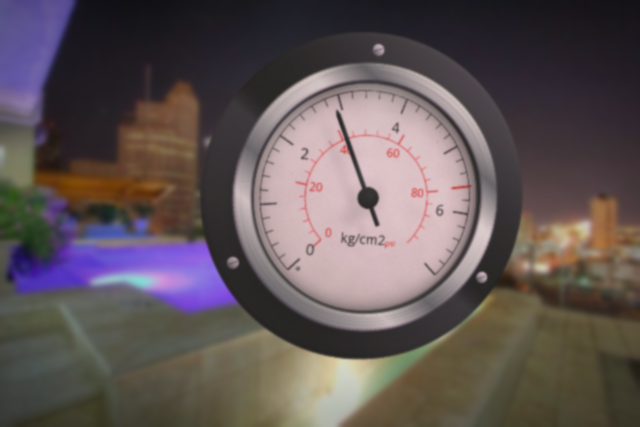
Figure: 2.9 kg/cm²
